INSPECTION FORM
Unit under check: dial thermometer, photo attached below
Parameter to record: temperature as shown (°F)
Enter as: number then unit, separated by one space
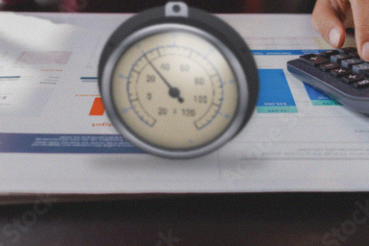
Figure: 32 °F
